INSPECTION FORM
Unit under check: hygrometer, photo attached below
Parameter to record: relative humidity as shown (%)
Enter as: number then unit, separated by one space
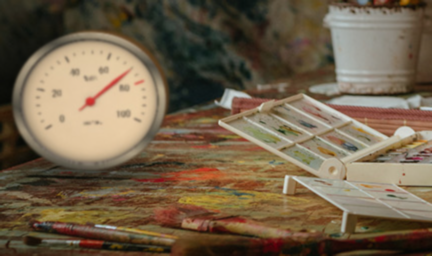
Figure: 72 %
